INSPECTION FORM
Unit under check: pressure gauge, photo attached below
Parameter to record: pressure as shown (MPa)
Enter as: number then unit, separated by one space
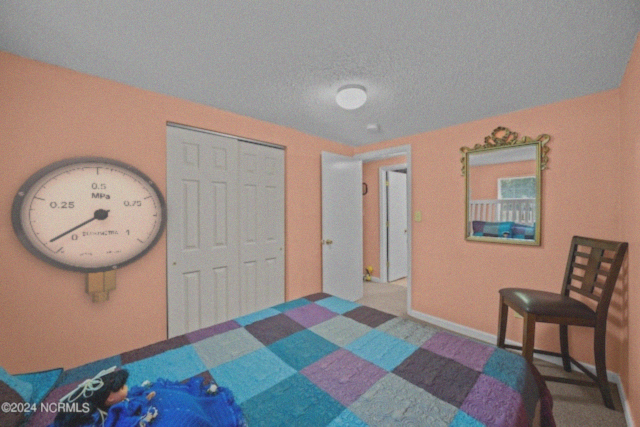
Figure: 0.05 MPa
